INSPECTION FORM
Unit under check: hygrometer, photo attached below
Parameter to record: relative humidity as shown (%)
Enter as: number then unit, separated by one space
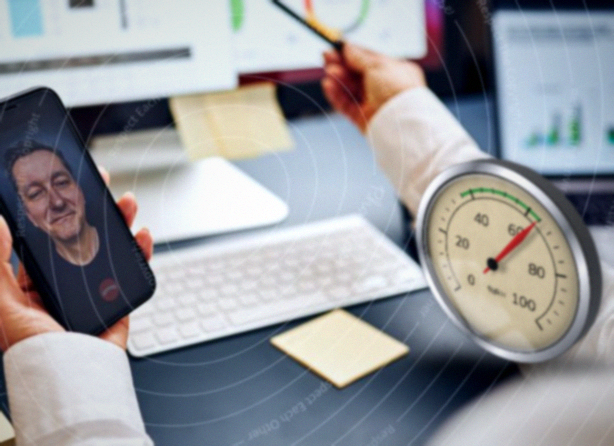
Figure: 64 %
